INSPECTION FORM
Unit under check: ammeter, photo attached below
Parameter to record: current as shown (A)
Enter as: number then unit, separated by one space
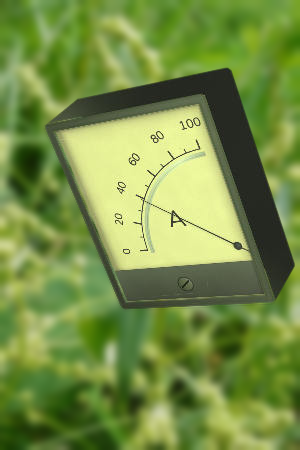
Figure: 40 A
